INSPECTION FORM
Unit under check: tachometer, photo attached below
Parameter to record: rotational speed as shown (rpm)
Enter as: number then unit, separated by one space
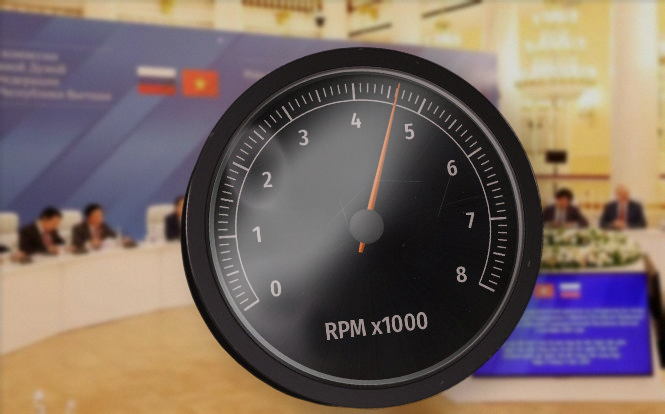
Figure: 4600 rpm
